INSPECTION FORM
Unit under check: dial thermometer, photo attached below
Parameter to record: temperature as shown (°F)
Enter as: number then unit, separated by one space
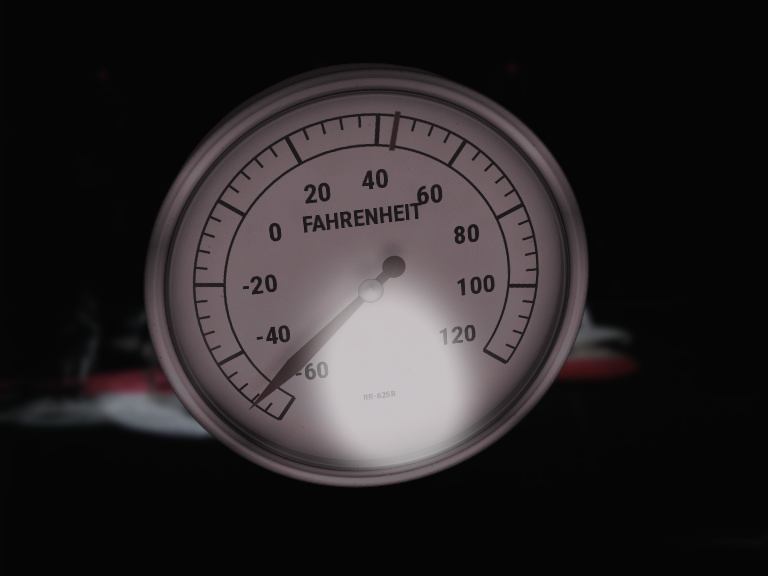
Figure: -52 °F
